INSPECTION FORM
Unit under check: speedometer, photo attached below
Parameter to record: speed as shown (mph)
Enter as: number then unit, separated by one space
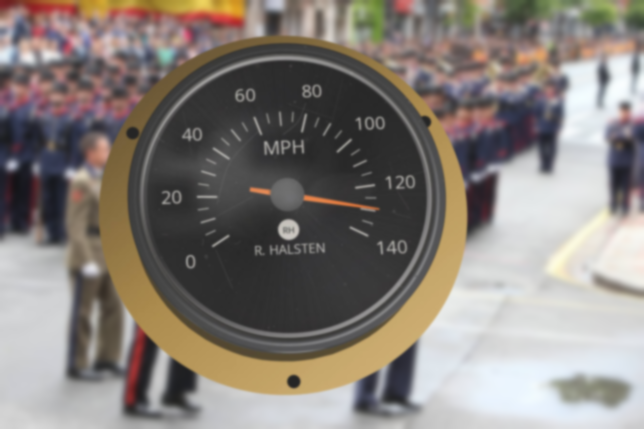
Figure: 130 mph
